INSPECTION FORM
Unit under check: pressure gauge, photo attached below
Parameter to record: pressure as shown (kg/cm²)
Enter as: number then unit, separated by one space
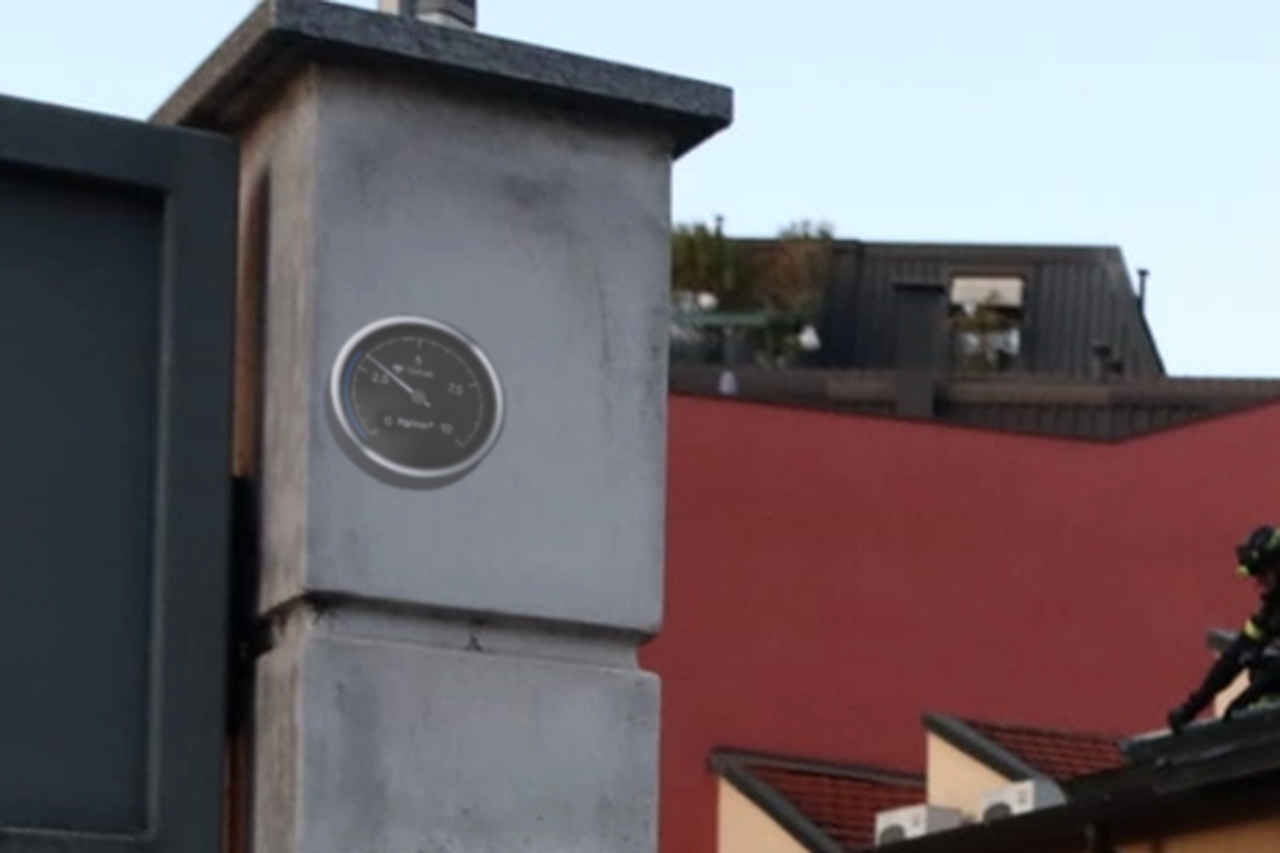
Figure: 3 kg/cm²
